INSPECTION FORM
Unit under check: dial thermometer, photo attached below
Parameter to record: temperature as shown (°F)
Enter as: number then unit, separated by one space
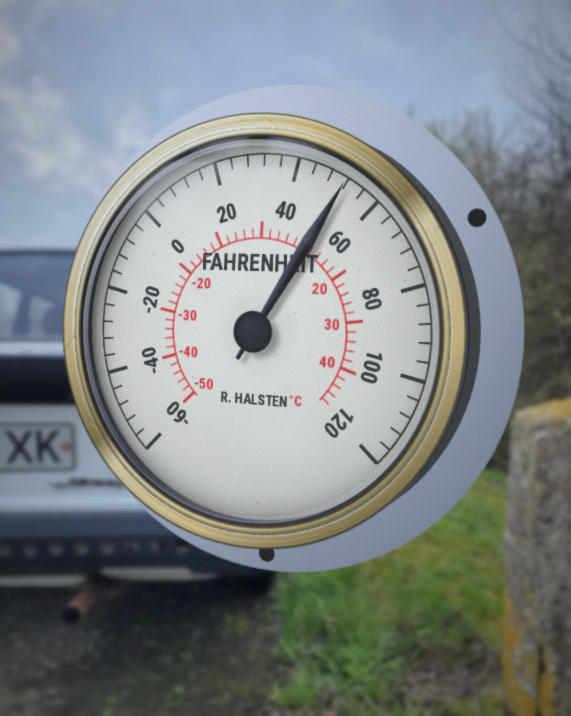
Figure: 52 °F
